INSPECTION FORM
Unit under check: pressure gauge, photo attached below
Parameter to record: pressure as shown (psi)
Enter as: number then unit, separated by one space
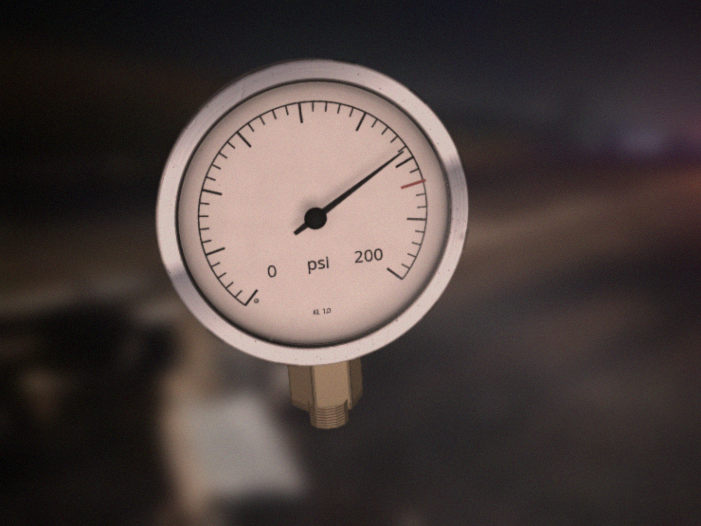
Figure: 145 psi
